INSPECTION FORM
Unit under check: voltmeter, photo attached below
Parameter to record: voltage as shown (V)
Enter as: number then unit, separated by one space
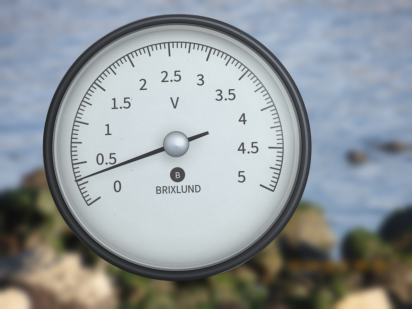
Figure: 0.3 V
